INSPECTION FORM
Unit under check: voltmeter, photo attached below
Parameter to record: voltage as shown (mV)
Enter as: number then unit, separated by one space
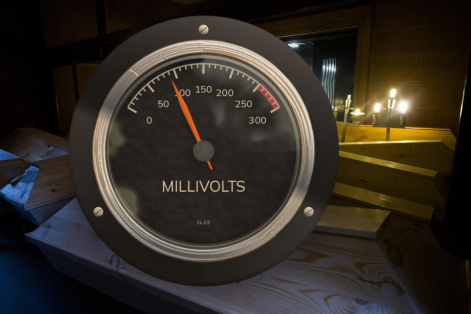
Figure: 90 mV
